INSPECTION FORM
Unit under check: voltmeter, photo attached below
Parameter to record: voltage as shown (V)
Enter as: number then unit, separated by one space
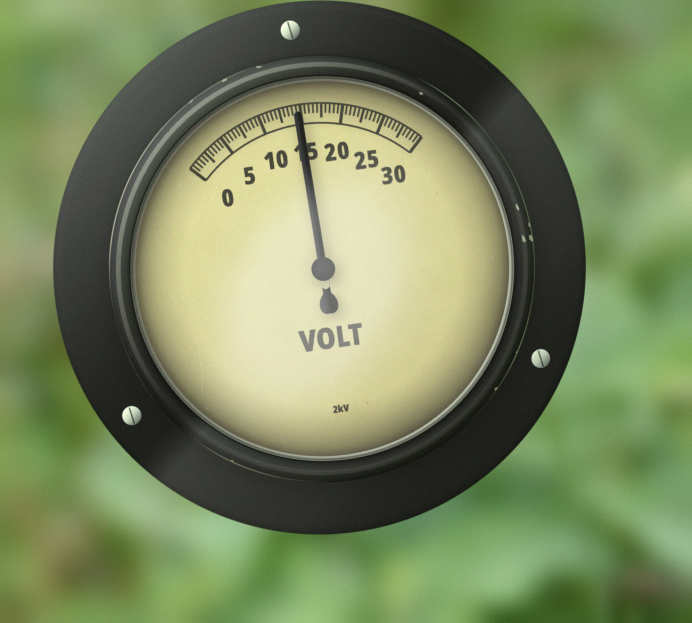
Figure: 14.5 V
